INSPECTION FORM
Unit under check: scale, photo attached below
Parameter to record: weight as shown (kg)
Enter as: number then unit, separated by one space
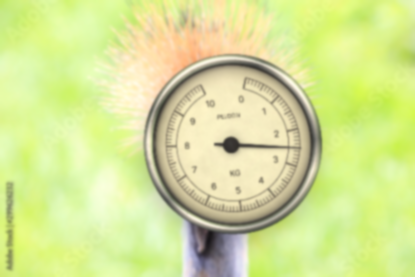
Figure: 2.5 kg
